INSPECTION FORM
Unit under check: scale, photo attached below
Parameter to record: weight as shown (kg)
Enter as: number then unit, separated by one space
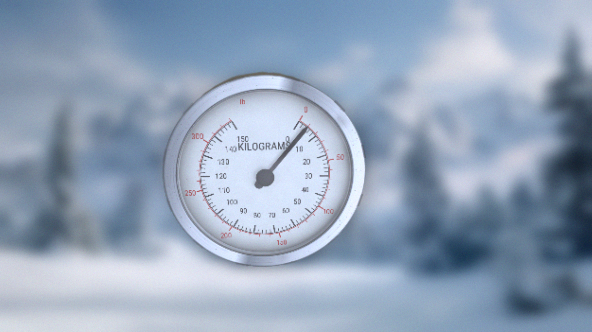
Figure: 4 kg
